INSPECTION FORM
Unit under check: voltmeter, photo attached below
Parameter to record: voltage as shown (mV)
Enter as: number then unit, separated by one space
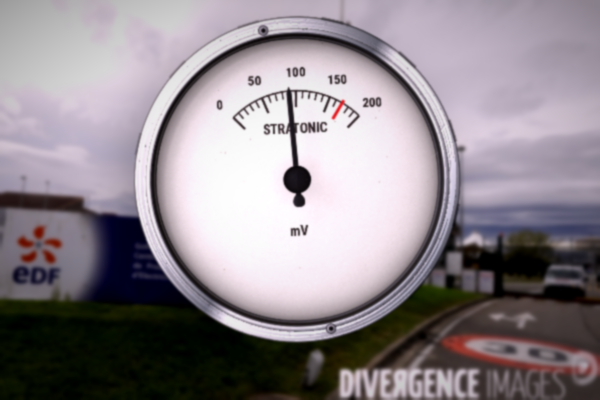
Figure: 90 mV
